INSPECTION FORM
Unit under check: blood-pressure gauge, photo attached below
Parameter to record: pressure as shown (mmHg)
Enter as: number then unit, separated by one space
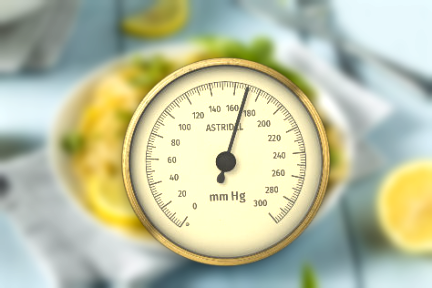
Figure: 170 mmHg
